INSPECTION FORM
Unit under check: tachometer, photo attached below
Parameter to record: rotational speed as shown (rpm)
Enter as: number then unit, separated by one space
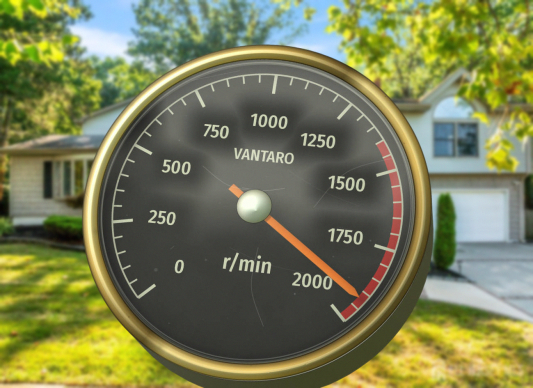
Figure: 1925 rpm
